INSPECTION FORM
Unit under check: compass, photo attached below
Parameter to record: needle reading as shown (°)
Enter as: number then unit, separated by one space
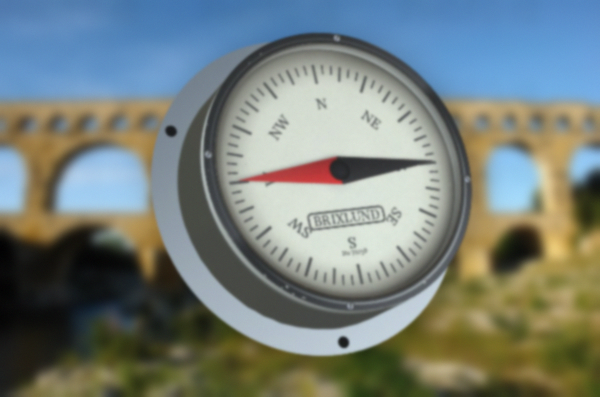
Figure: 270 °
